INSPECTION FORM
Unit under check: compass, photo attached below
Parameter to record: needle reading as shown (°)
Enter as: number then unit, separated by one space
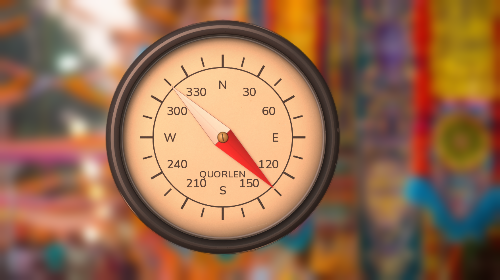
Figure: 135 °
